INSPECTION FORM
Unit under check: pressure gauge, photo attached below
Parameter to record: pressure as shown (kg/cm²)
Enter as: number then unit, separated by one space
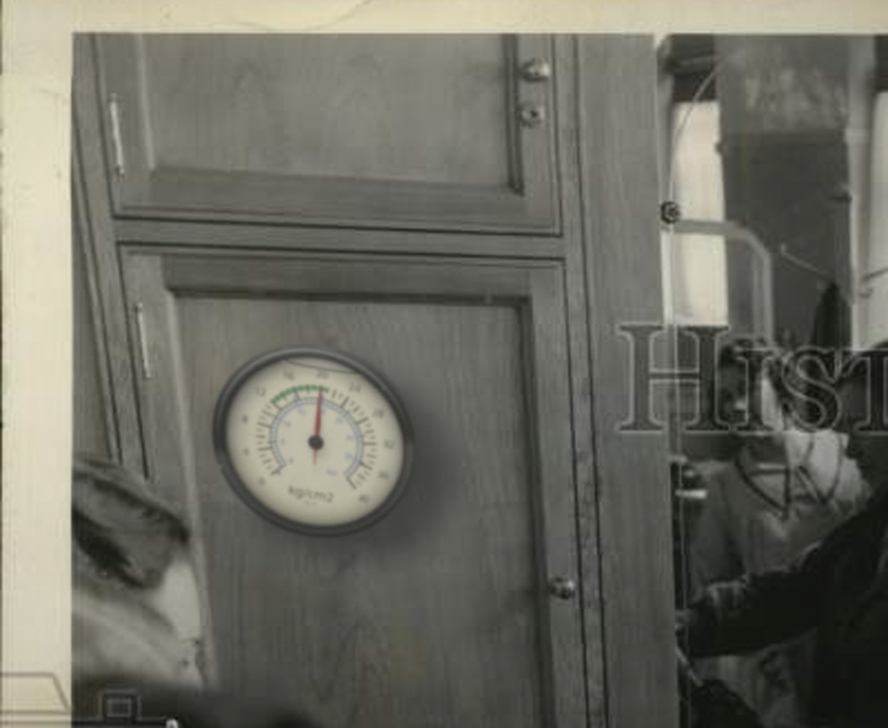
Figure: 20 kg/cm²
